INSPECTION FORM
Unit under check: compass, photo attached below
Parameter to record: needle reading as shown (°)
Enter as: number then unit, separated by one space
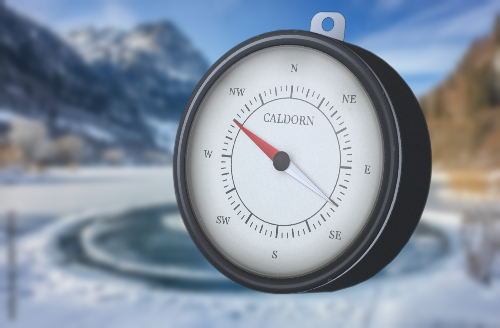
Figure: 300 °
